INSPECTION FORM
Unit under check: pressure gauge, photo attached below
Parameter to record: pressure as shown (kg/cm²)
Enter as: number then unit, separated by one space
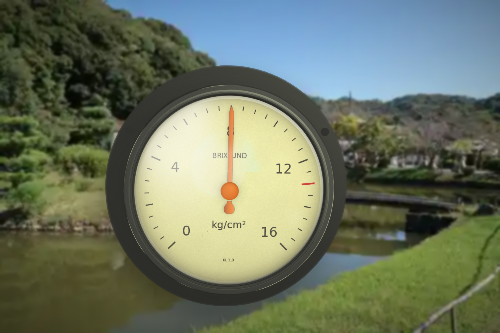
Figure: 8 kg/cm²
